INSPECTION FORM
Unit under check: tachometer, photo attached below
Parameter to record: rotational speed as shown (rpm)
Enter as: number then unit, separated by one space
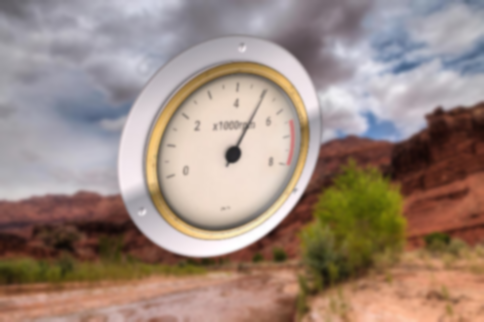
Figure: 5000 rpm
